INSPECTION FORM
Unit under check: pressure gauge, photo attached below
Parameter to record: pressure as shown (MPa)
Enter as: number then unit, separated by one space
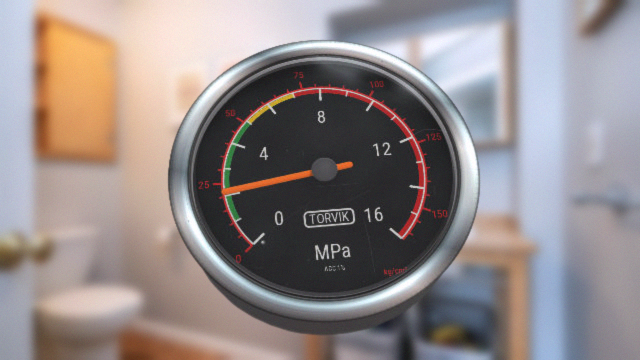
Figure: 2 MPa
